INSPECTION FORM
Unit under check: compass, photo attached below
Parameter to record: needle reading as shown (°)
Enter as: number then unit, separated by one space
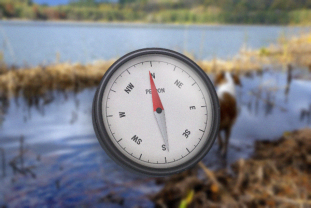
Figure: 355 °
